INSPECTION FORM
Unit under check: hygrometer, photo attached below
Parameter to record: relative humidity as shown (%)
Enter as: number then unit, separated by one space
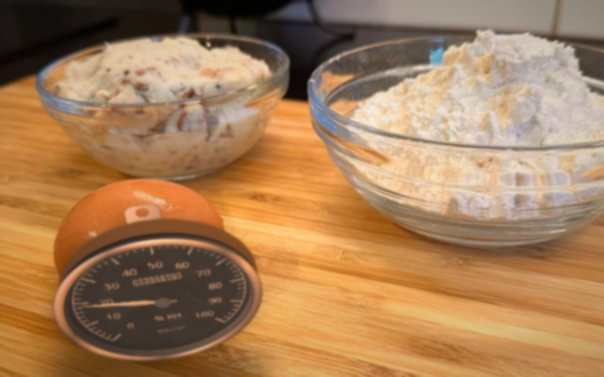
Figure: 20 %
